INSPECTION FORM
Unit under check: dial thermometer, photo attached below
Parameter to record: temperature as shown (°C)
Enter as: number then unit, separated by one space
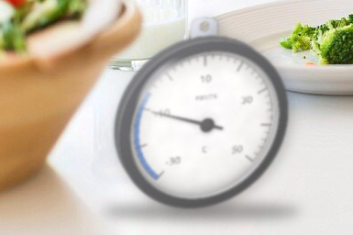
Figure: -10 °C
